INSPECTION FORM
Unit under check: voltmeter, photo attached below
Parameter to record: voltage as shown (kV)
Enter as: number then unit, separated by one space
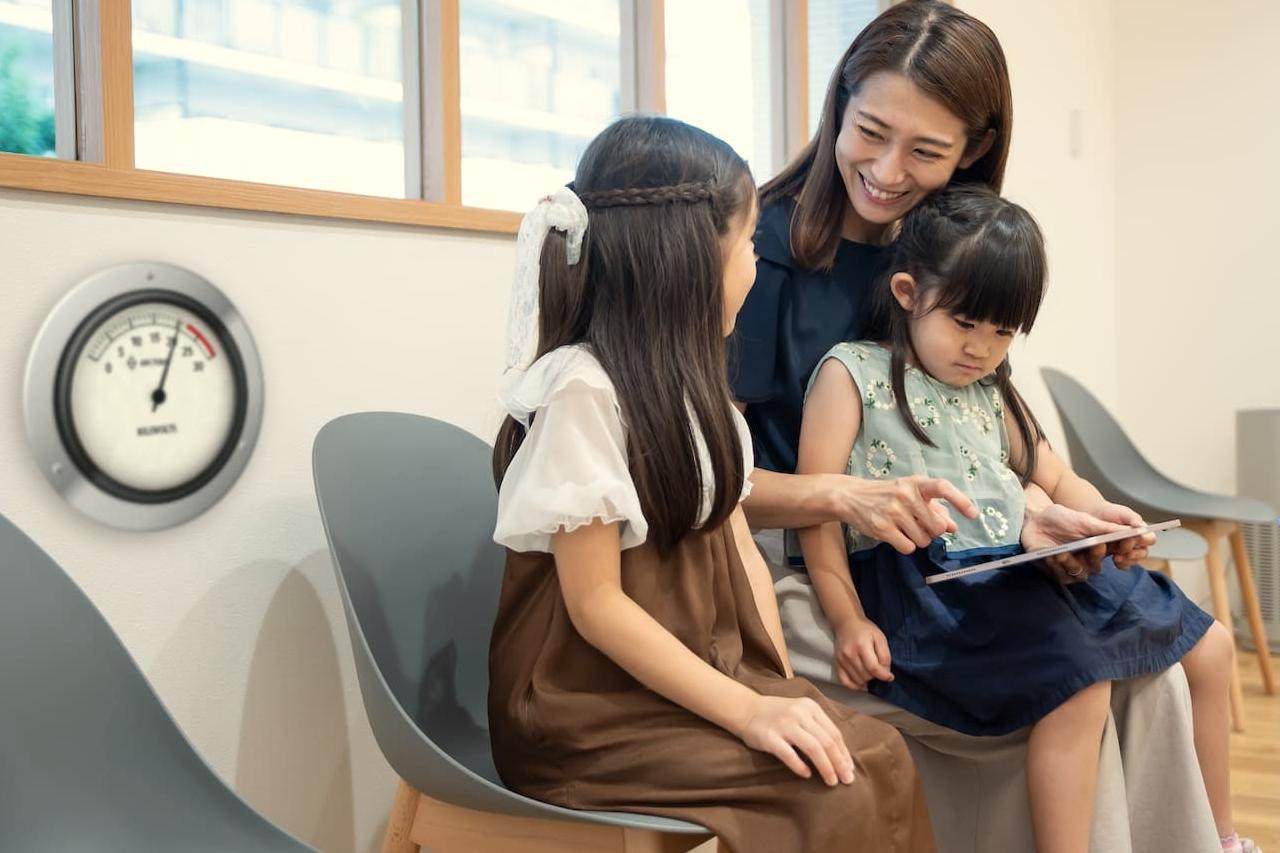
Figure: 20 kV
